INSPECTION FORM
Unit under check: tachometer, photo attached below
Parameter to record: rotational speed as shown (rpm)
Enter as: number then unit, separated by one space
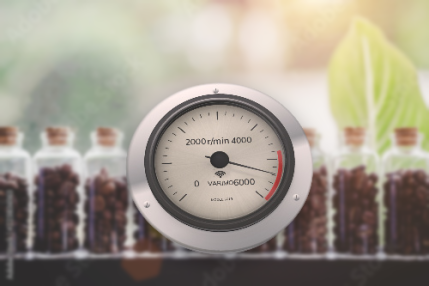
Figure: 5400 rpm
